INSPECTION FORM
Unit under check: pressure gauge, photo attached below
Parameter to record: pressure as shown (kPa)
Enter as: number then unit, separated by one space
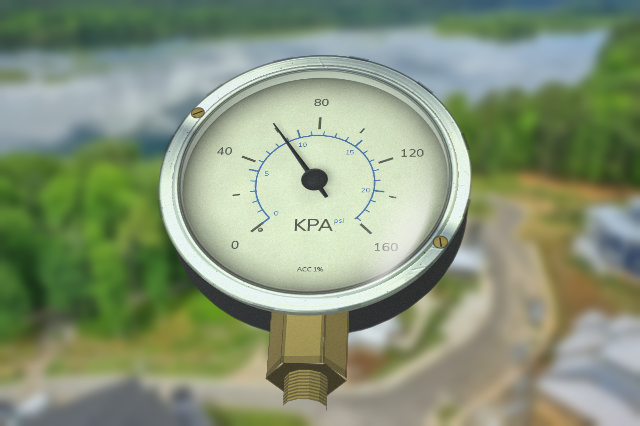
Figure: 60 kPa
